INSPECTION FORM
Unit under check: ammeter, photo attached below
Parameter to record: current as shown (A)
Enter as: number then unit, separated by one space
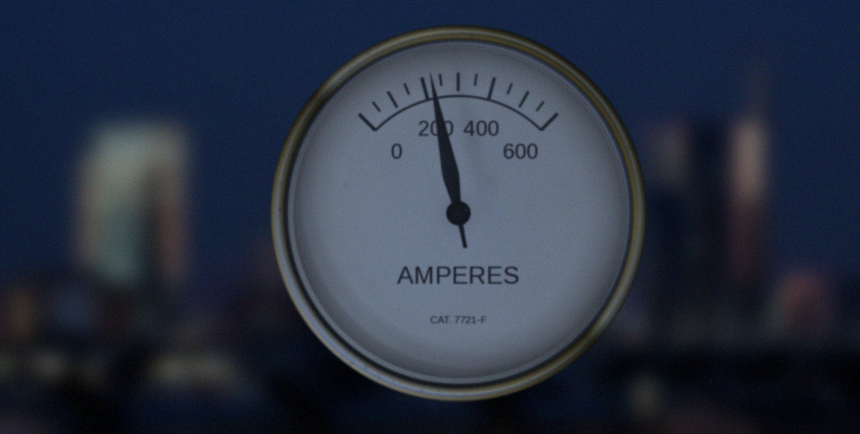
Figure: 225 A
